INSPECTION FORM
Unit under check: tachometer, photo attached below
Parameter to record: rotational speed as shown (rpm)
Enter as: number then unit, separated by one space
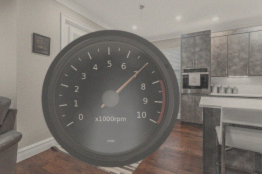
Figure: 7000 rpm
